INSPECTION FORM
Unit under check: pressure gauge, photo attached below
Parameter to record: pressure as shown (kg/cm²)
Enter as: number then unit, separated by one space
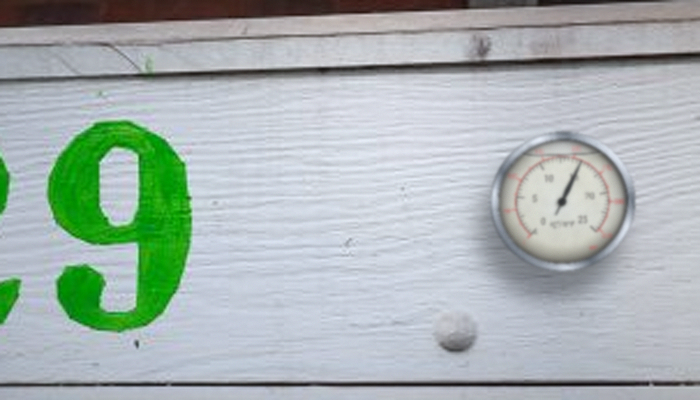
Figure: 15 kg/cm²
